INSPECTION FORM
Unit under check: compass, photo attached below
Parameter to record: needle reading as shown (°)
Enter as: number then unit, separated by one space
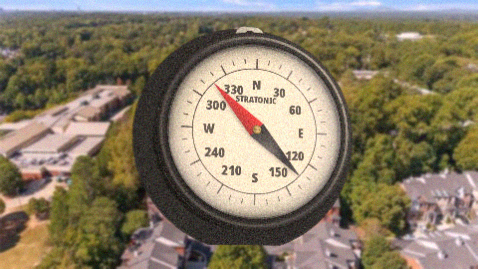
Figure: 315 °
